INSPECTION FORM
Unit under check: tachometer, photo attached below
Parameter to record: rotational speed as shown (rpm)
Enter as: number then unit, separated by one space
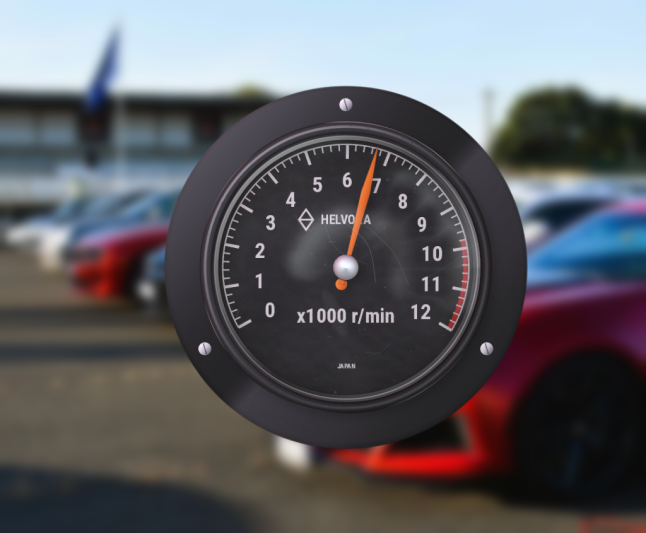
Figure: 6700 rpm
